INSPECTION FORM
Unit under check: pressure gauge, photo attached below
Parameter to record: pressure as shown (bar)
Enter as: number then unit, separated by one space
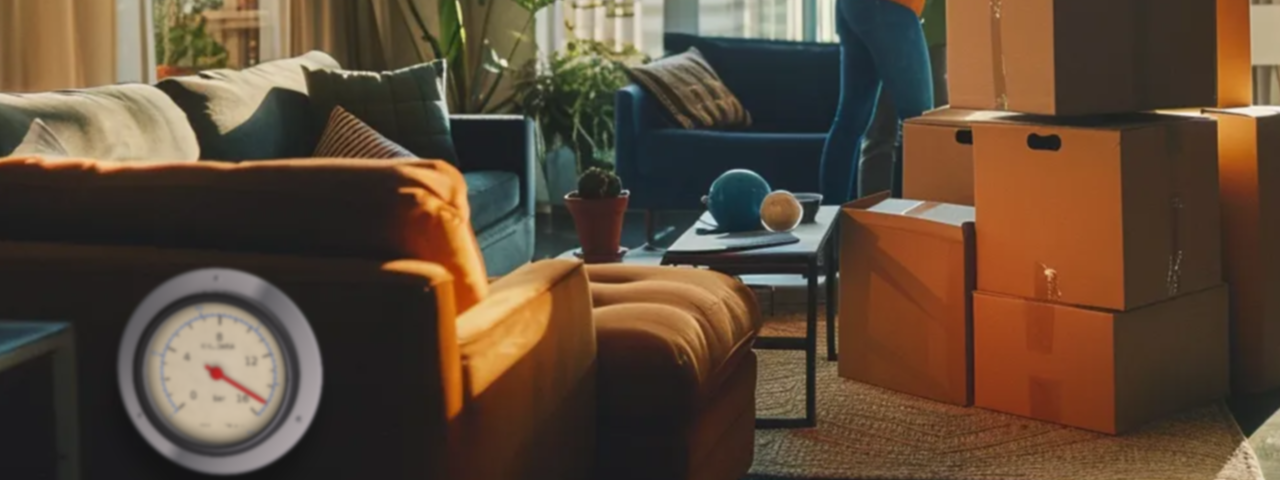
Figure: 15 bar
